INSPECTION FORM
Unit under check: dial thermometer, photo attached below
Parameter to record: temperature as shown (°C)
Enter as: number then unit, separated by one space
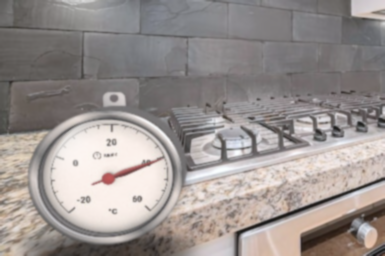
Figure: 40 °C
